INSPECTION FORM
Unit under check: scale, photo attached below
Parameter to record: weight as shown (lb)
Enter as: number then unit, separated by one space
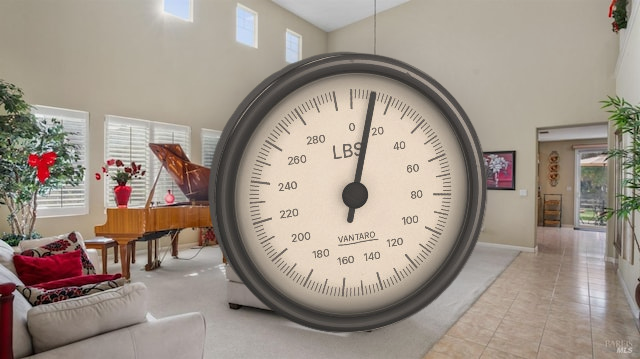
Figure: 10 lb
